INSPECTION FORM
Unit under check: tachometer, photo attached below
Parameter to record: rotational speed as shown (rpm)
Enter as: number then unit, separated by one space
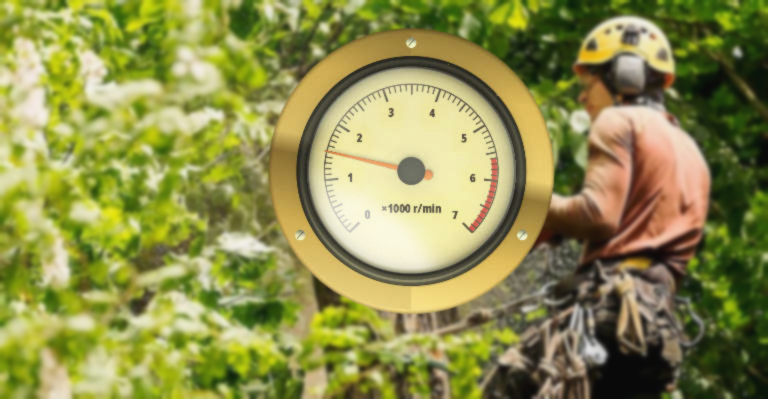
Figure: 1500 rpm
